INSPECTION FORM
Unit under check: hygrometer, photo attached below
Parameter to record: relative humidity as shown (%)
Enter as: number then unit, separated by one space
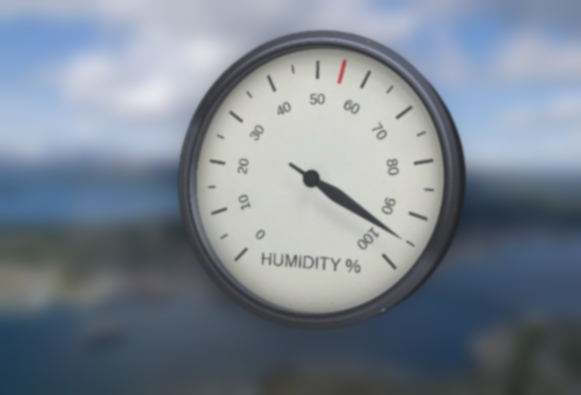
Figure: 95 %
